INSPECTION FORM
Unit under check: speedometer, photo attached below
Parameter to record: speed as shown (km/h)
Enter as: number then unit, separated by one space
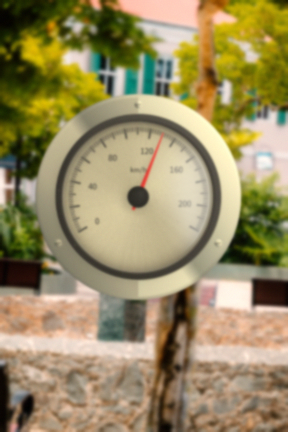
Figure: 130 km/h
